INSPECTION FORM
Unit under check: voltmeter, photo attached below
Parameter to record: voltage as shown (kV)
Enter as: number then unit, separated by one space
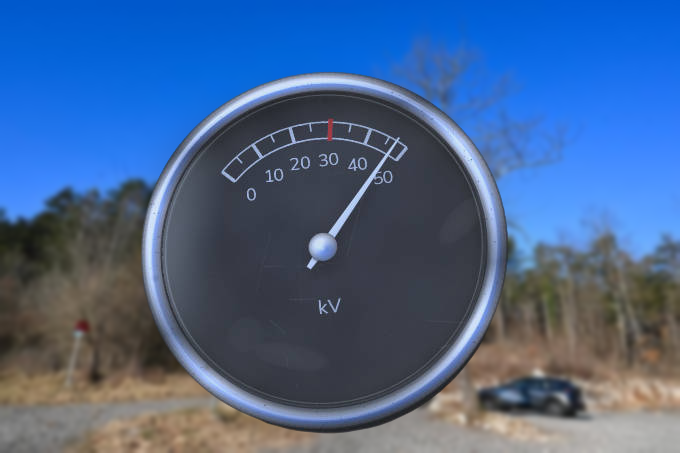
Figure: 47.5 kV
